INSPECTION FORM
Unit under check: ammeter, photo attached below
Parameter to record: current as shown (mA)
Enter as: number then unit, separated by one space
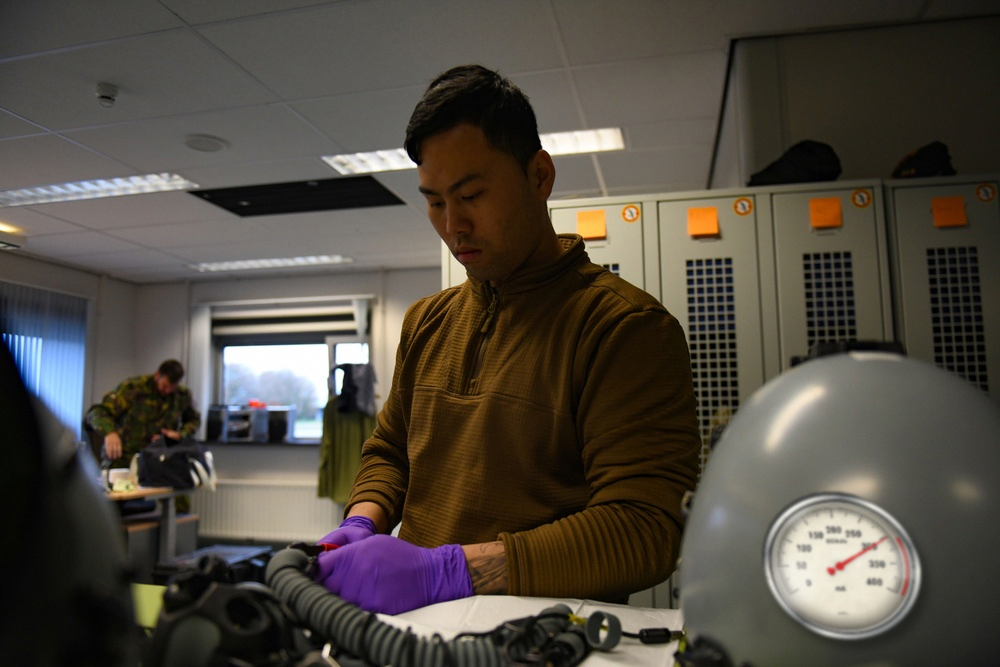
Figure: 300 mA
